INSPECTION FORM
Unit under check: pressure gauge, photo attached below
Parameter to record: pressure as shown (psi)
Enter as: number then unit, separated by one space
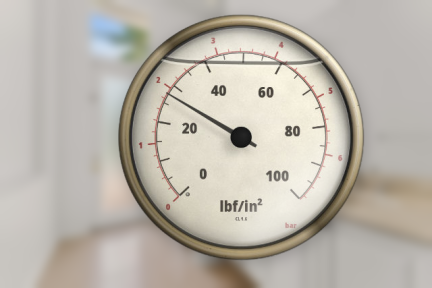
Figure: 27.5 psi
